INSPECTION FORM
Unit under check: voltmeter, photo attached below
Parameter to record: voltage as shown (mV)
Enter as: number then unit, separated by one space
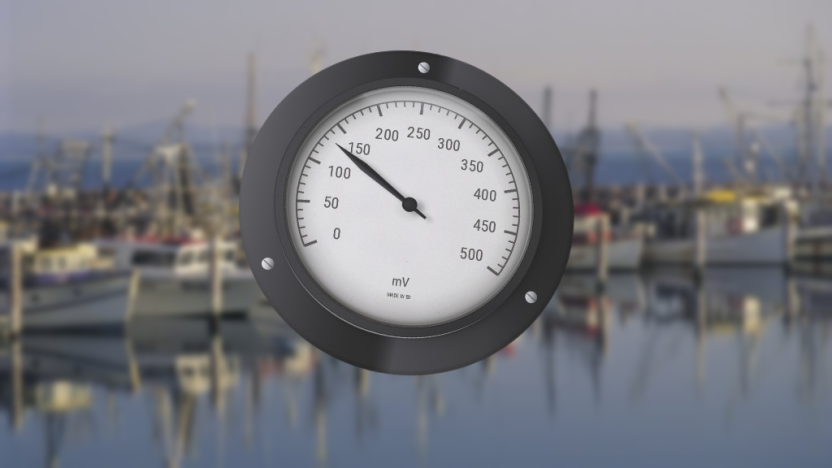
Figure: 130 mV
